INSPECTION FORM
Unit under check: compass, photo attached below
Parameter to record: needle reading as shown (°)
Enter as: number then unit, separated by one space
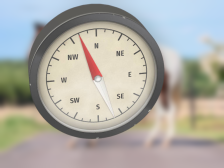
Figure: 340 °
